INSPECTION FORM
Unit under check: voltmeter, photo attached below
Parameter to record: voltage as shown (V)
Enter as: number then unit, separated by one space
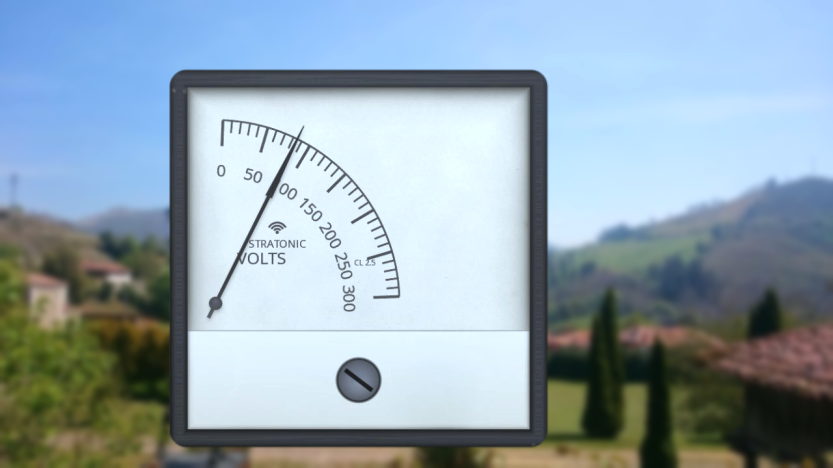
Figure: 85 V
